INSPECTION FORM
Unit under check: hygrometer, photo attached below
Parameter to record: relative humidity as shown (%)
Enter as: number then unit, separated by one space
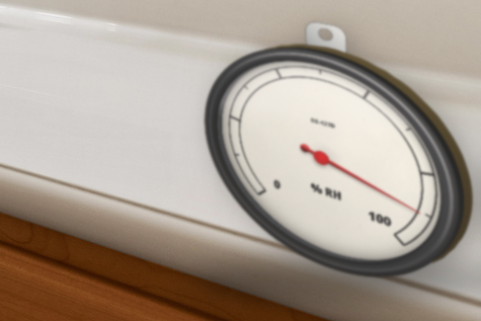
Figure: 90 %
